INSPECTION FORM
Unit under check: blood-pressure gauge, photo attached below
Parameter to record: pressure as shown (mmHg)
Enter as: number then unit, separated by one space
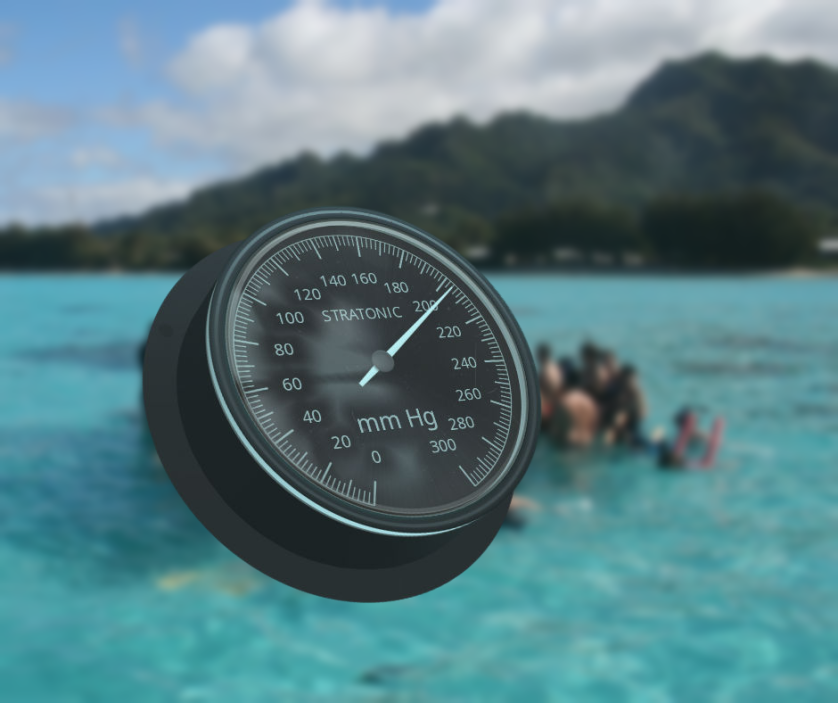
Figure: 204 mmHg
